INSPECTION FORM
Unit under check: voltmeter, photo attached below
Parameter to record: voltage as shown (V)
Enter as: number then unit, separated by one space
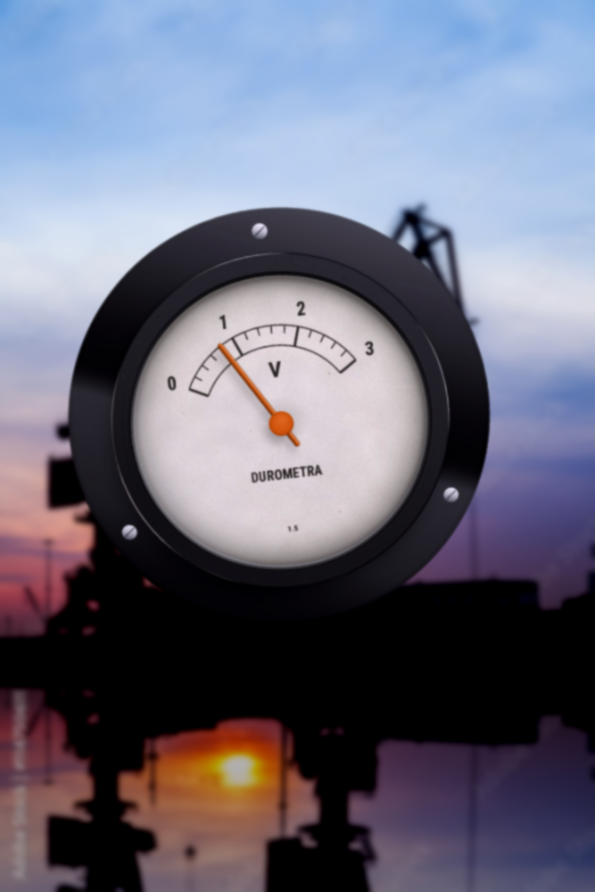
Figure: 0.8 V
